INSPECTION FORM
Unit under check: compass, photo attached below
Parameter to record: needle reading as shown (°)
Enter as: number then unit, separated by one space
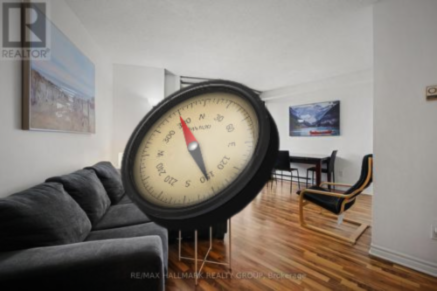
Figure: 330 °
